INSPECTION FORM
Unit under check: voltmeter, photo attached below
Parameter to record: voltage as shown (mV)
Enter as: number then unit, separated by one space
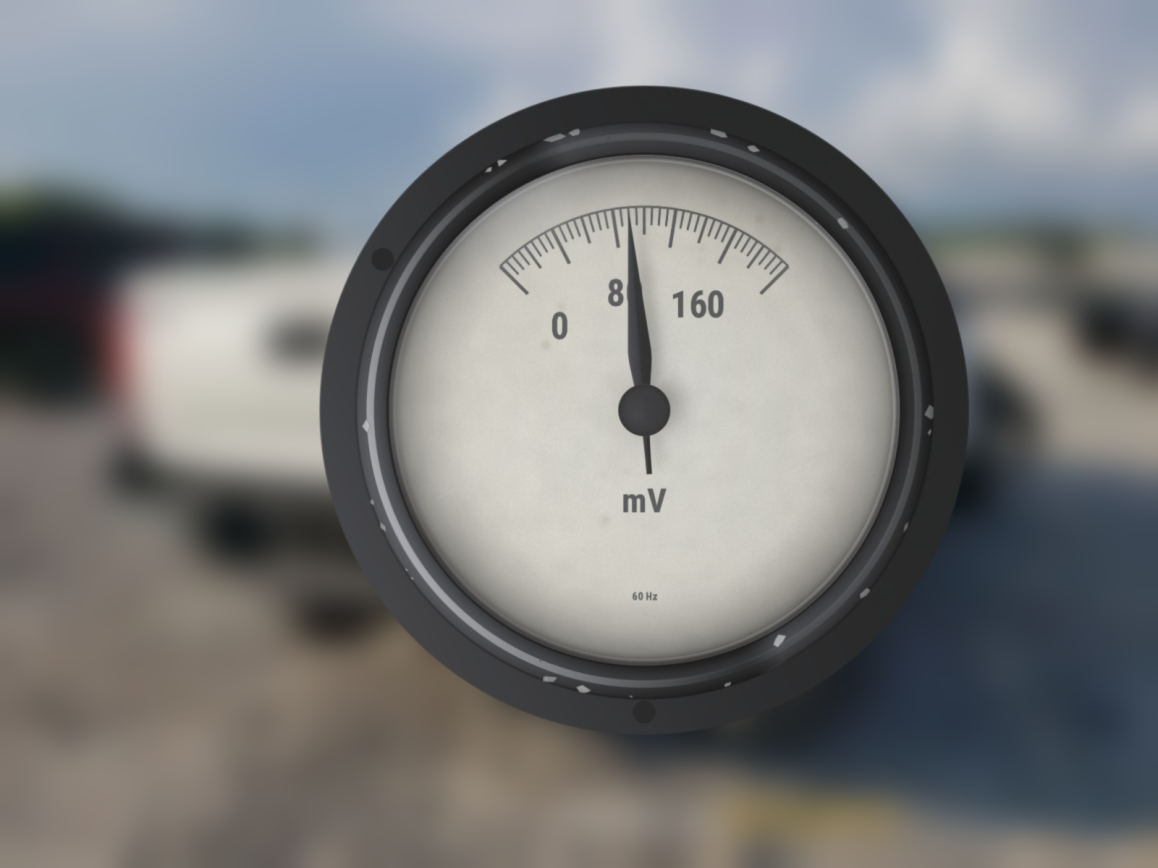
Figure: 90 mV
